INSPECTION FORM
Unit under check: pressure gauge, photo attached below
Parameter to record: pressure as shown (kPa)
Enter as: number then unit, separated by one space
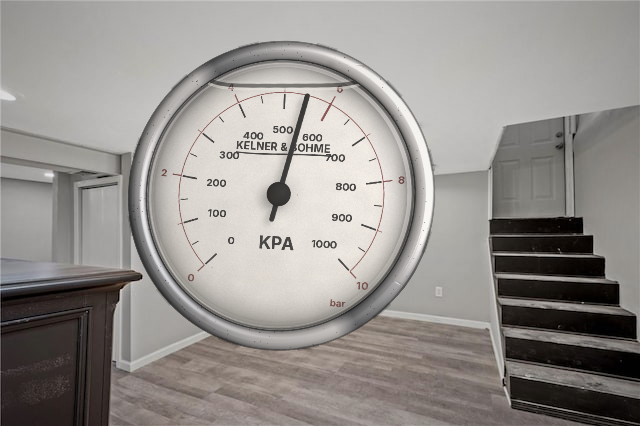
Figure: 550 kPa
